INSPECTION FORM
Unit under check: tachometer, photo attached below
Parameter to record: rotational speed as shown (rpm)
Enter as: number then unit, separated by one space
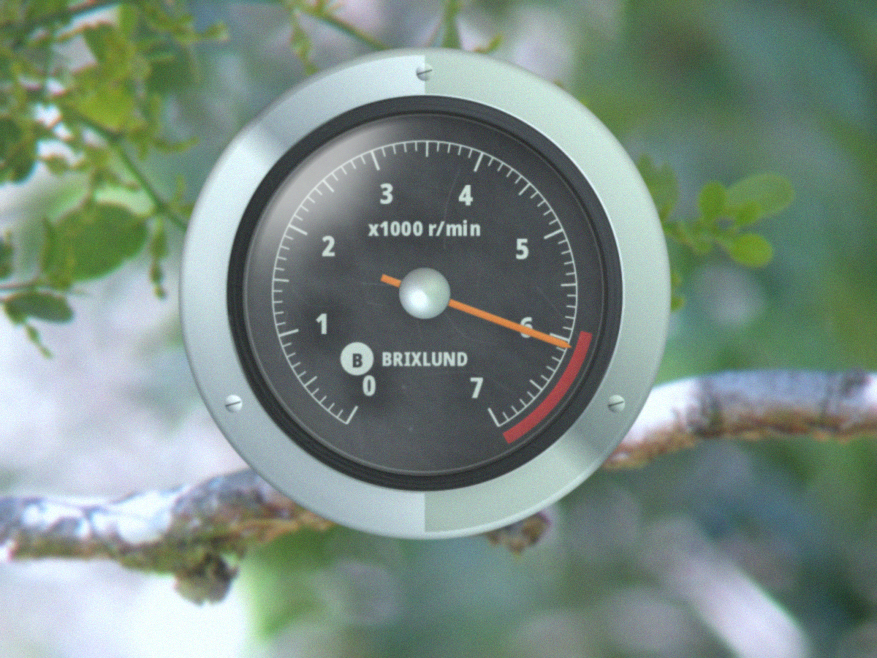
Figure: 6050 rpm
